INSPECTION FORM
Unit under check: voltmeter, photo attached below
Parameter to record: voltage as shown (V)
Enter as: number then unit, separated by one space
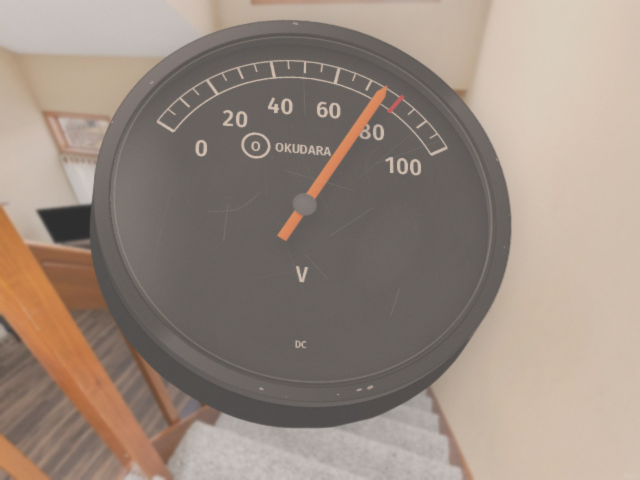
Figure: 75 V
